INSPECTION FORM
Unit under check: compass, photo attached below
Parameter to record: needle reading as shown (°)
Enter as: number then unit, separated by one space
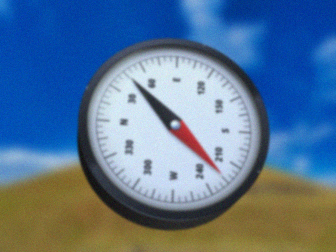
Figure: 225 °
